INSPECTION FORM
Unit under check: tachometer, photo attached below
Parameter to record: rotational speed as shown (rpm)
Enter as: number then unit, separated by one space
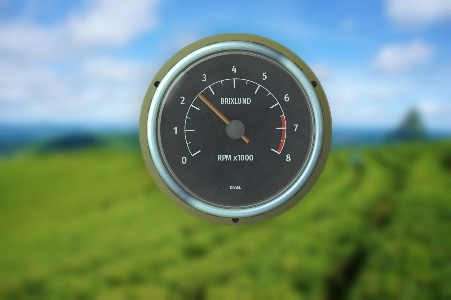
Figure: 2500 rpm
